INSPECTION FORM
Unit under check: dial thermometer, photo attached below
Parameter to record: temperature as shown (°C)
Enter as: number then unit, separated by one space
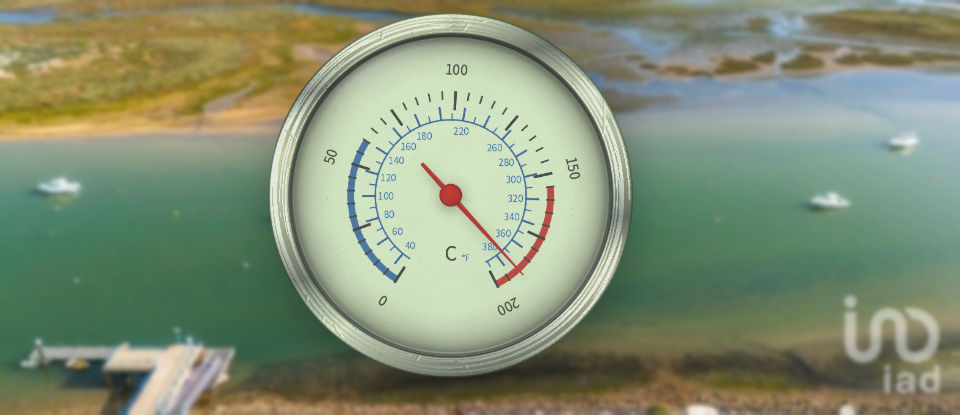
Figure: 190 °C
